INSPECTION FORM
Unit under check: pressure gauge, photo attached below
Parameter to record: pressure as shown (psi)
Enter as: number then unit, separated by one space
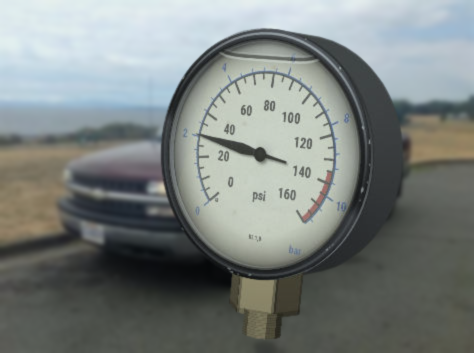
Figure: 30 psi
